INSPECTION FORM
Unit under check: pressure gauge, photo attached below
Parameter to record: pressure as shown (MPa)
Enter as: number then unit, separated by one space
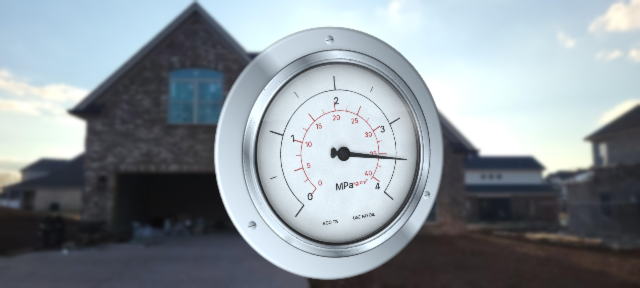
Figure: 3.5 MPa
